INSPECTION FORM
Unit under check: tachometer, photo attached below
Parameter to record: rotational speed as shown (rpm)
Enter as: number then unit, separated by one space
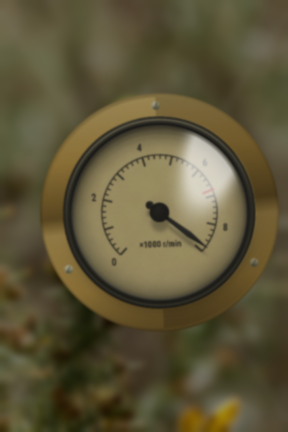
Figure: 8800 rpm
